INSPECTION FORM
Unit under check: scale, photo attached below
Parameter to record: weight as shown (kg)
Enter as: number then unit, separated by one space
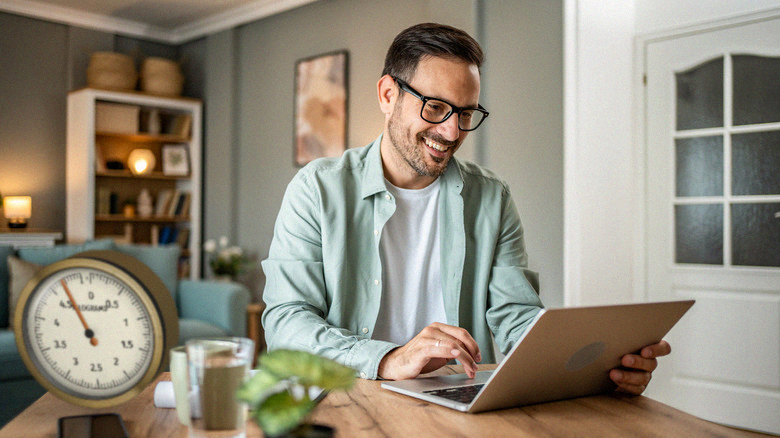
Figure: 4.75 kg
